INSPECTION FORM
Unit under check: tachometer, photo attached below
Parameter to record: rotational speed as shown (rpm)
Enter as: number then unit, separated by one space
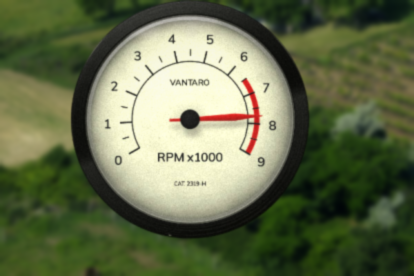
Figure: 7750 rpm
